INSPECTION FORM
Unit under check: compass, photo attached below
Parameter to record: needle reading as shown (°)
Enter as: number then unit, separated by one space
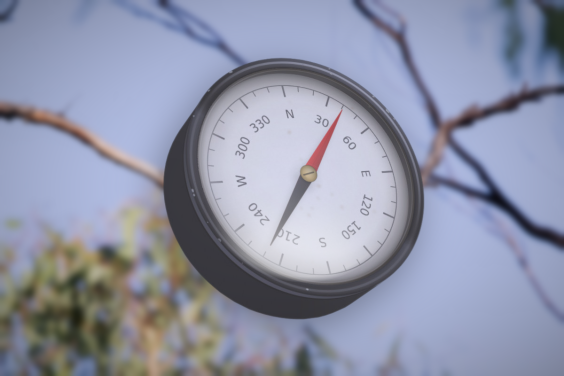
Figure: 40 °
